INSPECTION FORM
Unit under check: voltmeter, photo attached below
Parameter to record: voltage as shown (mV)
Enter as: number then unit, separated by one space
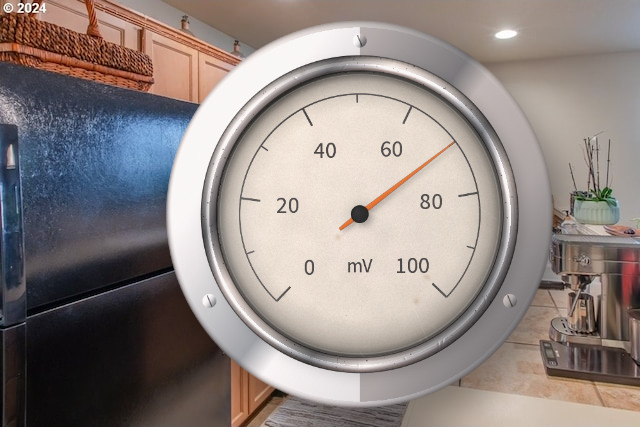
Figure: 70 mV
